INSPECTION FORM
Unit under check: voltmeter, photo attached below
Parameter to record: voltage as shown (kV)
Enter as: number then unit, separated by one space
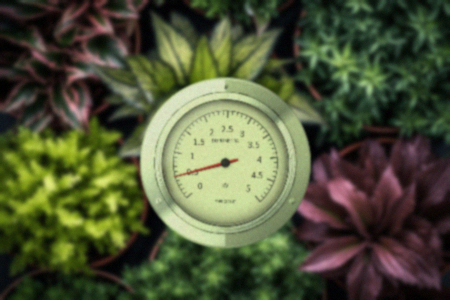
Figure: 0.5 kV
